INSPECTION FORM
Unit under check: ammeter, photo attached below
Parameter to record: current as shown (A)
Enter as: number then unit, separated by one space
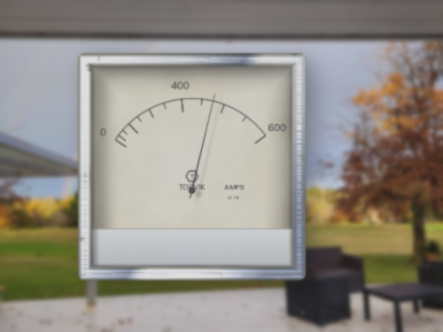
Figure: 475 A
